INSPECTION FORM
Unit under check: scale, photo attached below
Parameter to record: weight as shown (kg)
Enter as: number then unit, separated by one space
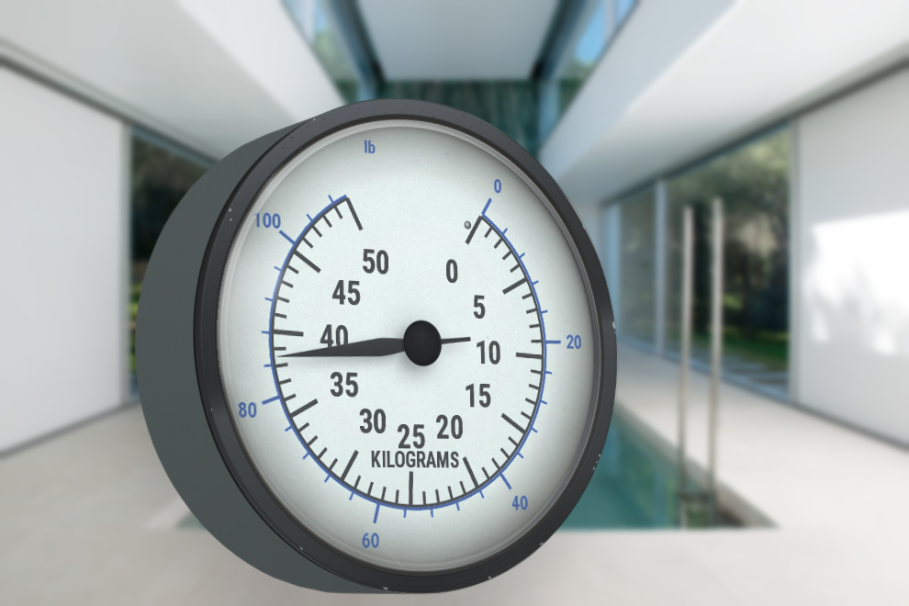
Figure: 38.5 kg
